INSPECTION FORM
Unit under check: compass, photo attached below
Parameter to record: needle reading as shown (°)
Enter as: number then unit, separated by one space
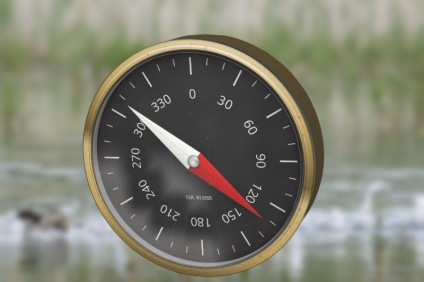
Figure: 130 °
